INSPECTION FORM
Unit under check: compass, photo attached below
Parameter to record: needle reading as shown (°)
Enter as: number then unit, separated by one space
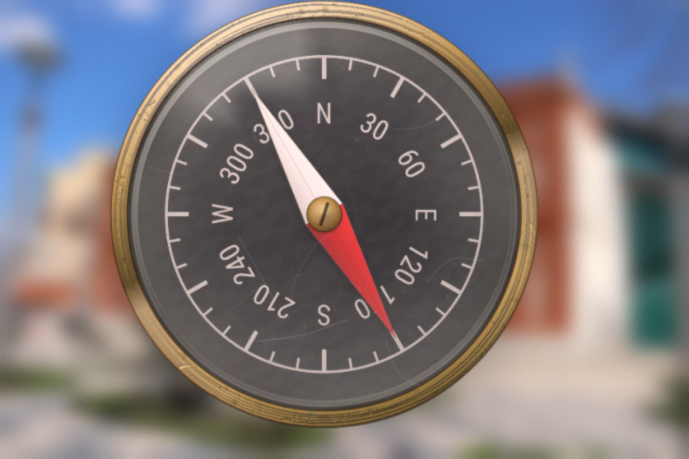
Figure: 150 °
